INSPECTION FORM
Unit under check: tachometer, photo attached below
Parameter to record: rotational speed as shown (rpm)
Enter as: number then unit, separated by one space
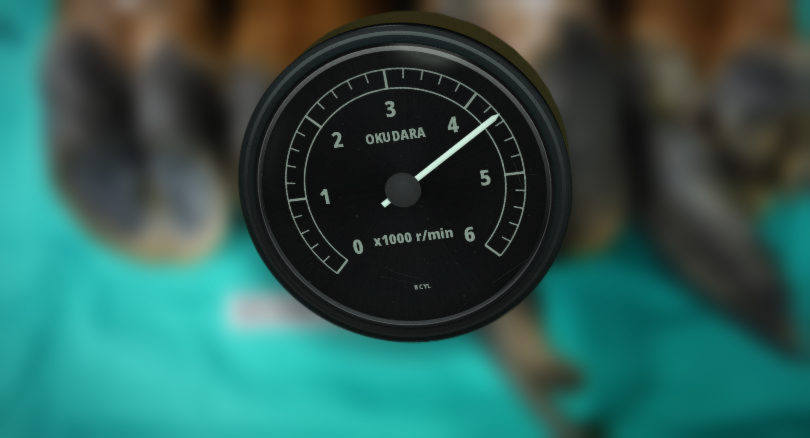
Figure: 4300 rpm
